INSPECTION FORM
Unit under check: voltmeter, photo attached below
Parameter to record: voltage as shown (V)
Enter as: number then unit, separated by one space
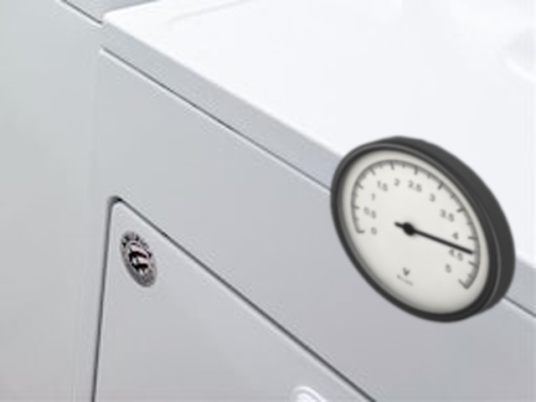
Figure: 4.25 V
